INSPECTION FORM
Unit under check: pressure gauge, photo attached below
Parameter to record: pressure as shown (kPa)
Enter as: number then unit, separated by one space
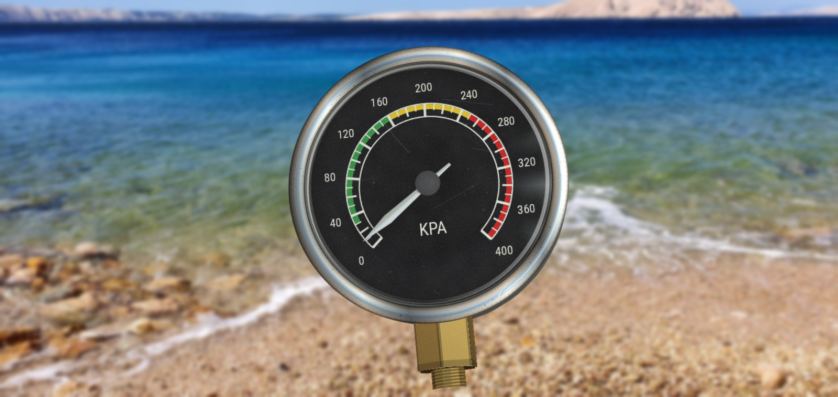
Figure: 10 kPa
